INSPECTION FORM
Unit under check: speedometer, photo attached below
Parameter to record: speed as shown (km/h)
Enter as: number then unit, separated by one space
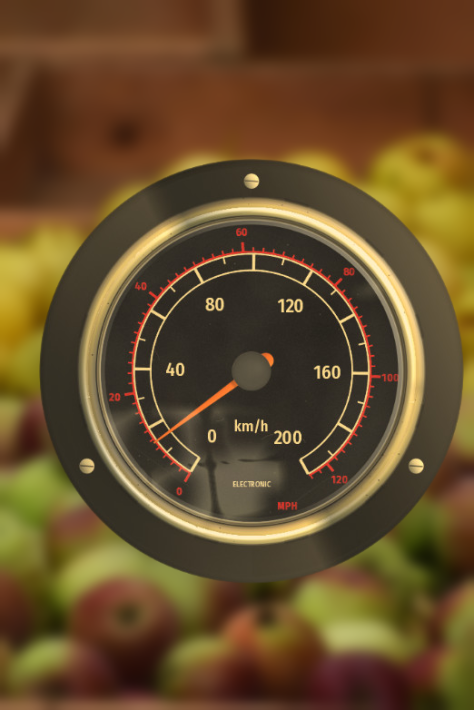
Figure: 15 km/h
